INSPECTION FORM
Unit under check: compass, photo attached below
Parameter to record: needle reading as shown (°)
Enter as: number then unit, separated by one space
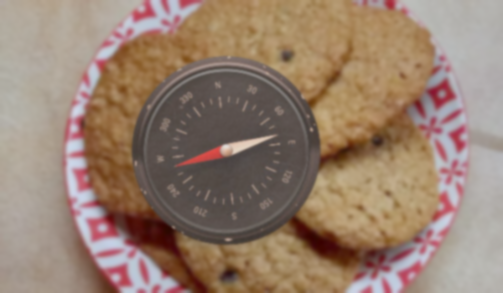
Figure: 260 °
